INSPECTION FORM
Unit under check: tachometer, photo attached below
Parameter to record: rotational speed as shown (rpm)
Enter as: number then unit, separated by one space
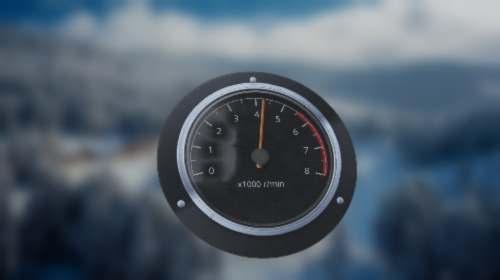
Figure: 4250 rpm
